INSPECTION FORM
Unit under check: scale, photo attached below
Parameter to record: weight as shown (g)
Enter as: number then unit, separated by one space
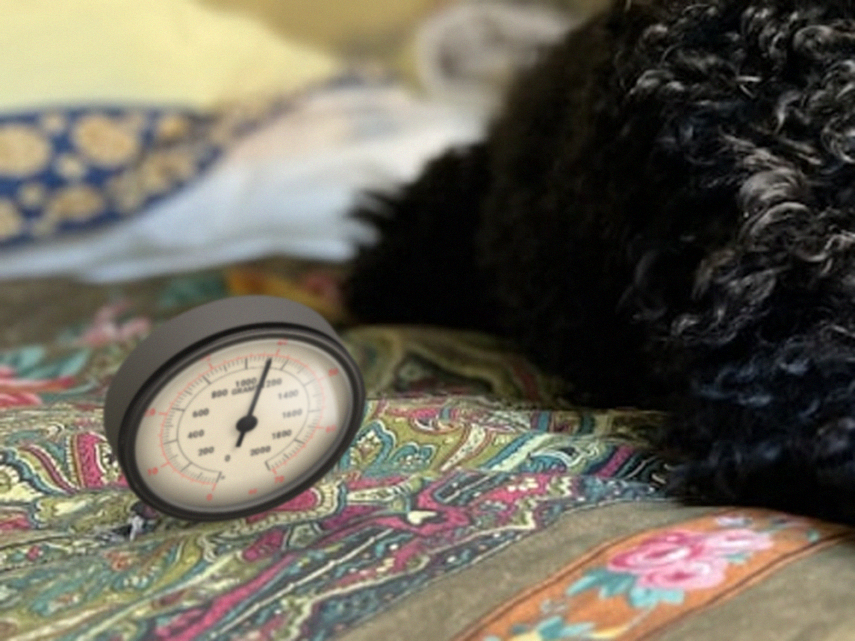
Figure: 1100 g
